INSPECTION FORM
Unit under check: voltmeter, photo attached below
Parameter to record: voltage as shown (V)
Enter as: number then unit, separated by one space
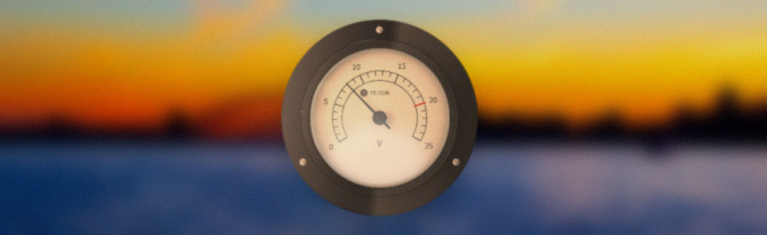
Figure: 8 V
